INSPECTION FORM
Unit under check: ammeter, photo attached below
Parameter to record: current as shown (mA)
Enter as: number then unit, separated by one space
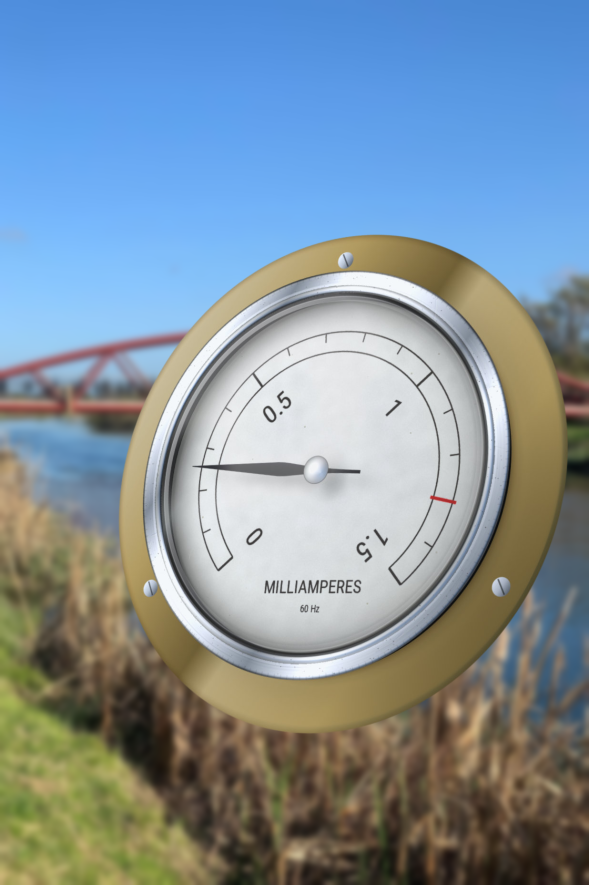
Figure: 0.25 mA
